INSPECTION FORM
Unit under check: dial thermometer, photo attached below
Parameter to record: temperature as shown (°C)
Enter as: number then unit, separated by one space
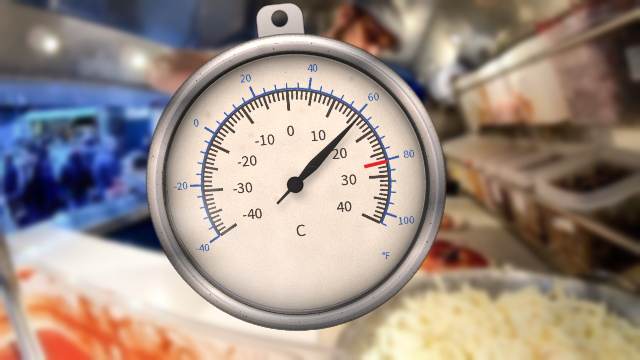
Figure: 16 °C
